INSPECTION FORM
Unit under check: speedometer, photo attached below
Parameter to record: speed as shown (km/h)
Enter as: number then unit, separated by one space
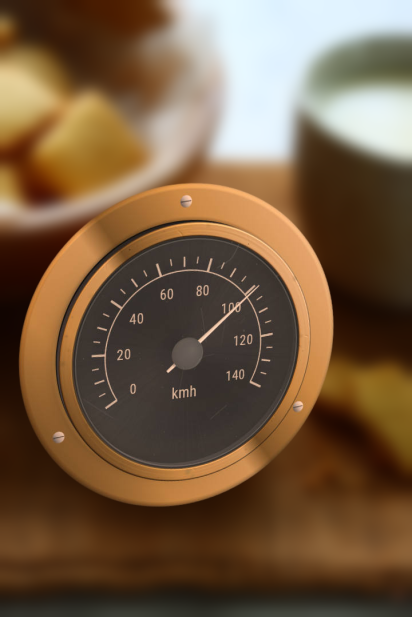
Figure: 100 km/h
